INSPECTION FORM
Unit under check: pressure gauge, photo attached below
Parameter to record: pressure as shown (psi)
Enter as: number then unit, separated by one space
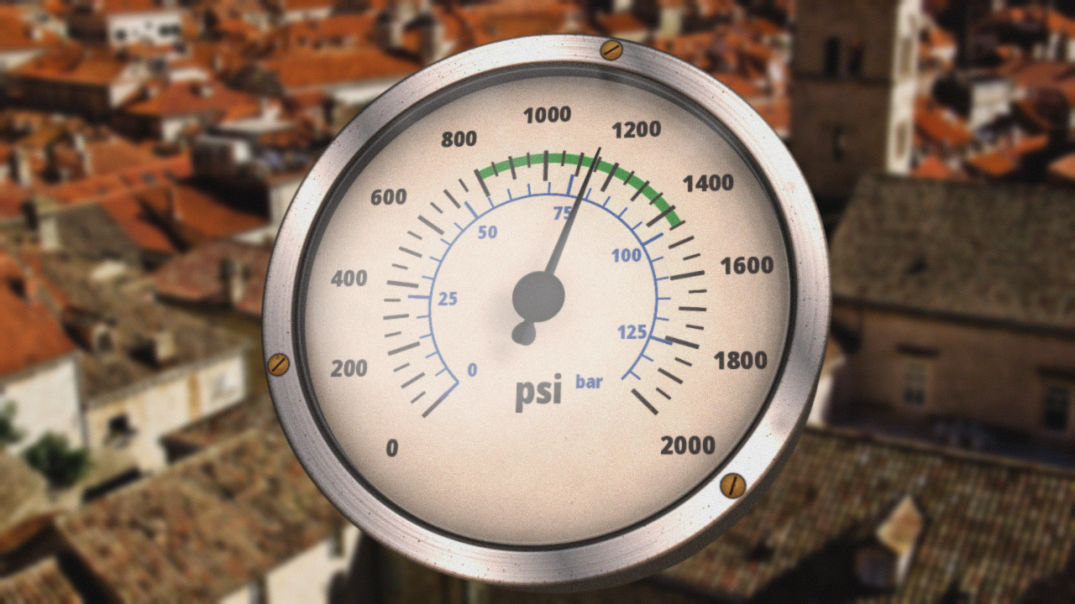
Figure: 1150 psi
